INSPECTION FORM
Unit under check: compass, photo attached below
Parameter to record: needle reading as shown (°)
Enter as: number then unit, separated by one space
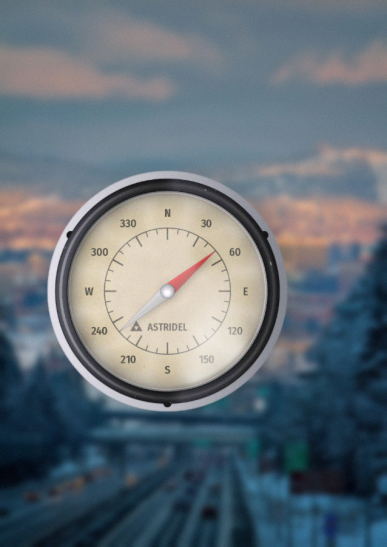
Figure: 50 °
